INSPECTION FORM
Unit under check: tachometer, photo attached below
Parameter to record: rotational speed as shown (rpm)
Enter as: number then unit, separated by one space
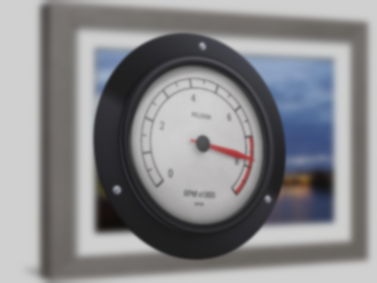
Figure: 7750 rpm
